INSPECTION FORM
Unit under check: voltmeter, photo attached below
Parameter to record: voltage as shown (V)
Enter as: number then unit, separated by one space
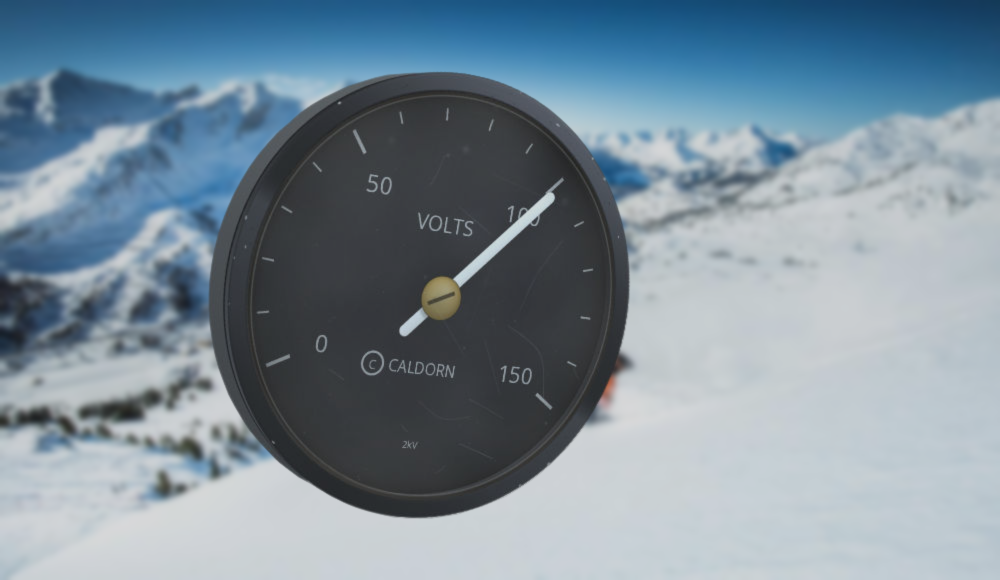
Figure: 100 V
